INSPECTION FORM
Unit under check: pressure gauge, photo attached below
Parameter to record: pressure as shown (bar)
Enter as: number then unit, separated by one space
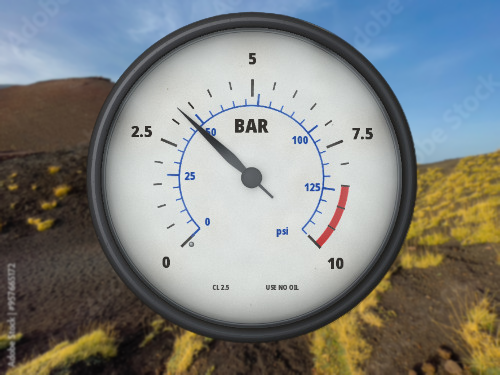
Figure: 3.25 bar
